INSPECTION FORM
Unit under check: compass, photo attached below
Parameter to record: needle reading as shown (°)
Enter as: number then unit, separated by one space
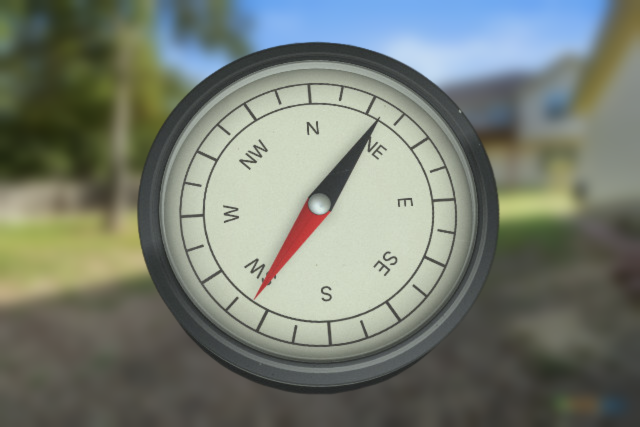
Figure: 217.5 °
